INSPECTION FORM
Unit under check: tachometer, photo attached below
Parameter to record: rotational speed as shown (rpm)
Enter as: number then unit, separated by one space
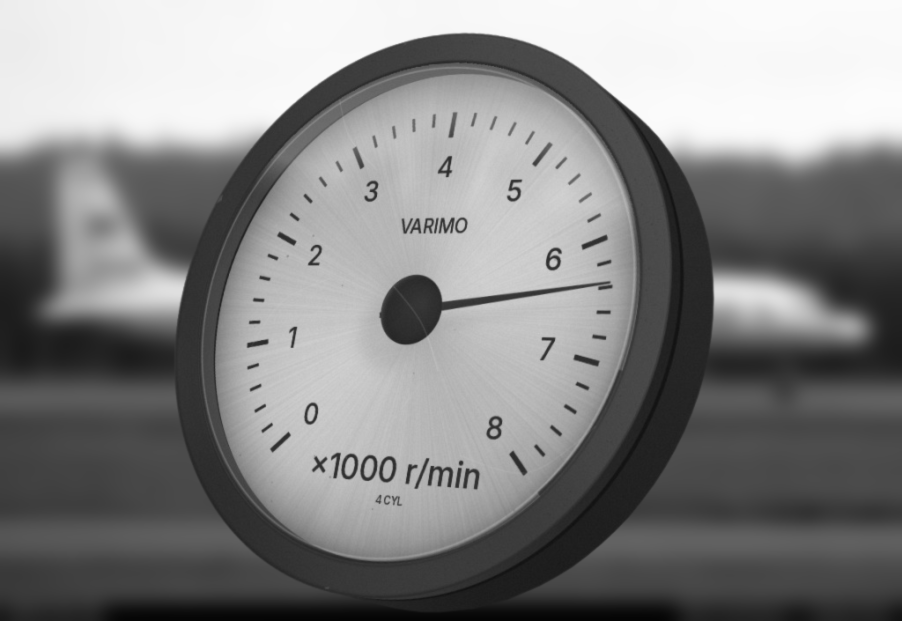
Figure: 6400 rpm
